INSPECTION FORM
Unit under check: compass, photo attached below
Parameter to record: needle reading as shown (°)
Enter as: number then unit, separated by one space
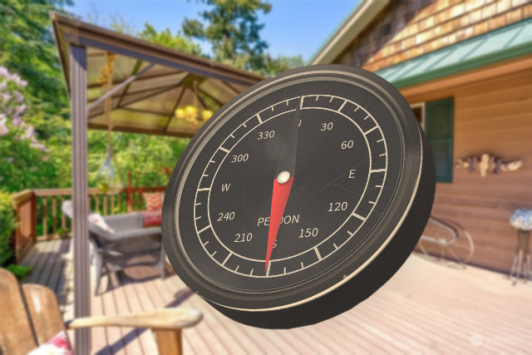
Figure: 180 °
